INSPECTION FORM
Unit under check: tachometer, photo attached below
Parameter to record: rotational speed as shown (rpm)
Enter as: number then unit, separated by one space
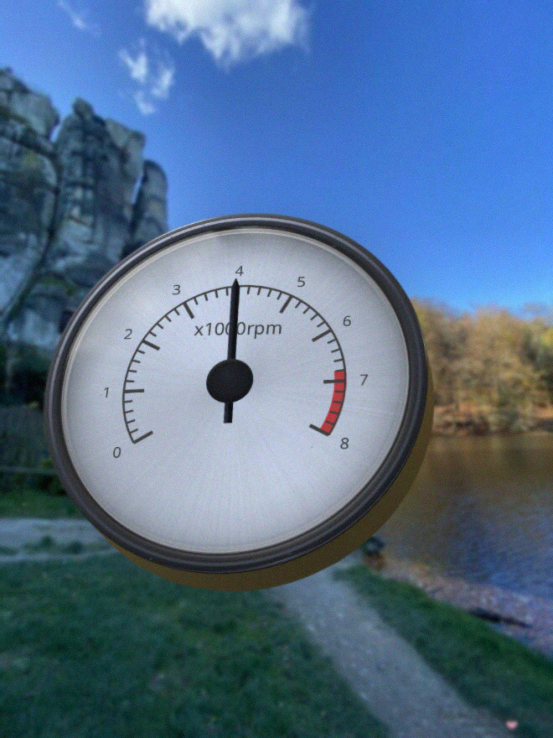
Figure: 4000 rpm
